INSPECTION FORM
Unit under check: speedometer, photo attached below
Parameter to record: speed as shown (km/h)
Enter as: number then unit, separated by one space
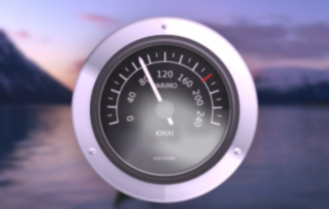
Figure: 90 km/h
